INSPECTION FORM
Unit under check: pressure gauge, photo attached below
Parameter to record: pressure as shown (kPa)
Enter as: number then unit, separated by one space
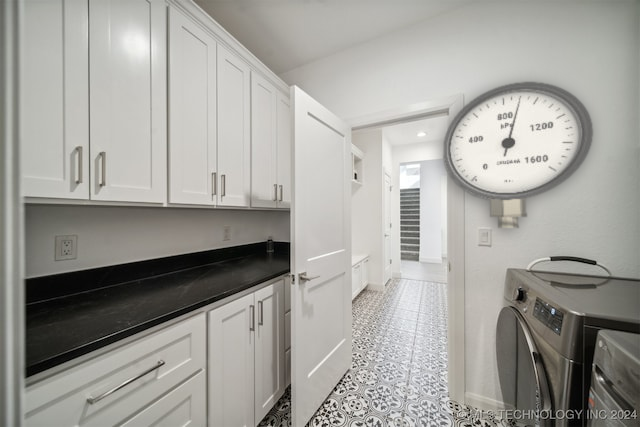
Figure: 900 kPa
